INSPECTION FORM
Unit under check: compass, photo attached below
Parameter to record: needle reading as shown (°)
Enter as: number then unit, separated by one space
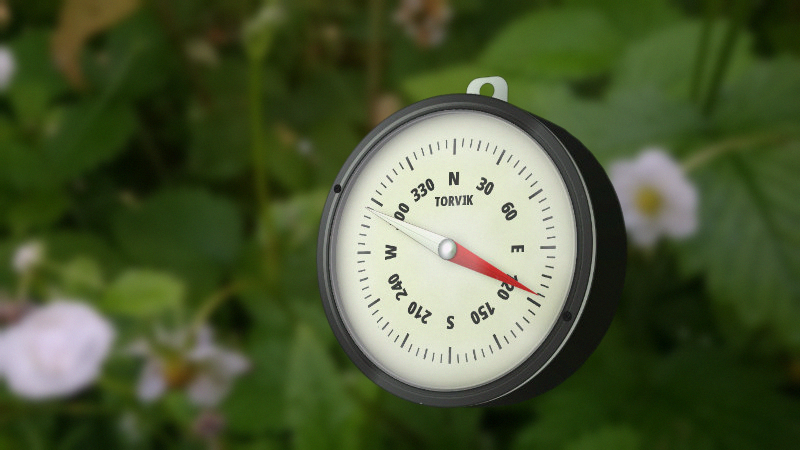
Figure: 115 °
